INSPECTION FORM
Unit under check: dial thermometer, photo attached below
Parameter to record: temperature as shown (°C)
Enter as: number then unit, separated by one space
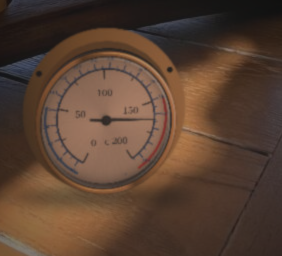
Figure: 162.5 °C
